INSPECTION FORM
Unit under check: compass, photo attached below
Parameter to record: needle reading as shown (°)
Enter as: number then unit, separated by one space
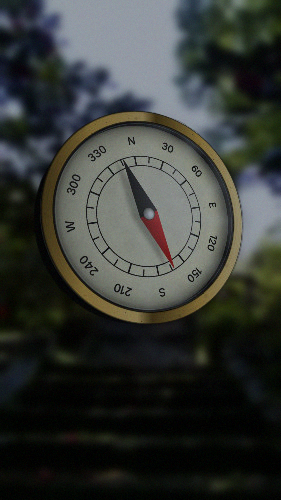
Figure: 165 °
